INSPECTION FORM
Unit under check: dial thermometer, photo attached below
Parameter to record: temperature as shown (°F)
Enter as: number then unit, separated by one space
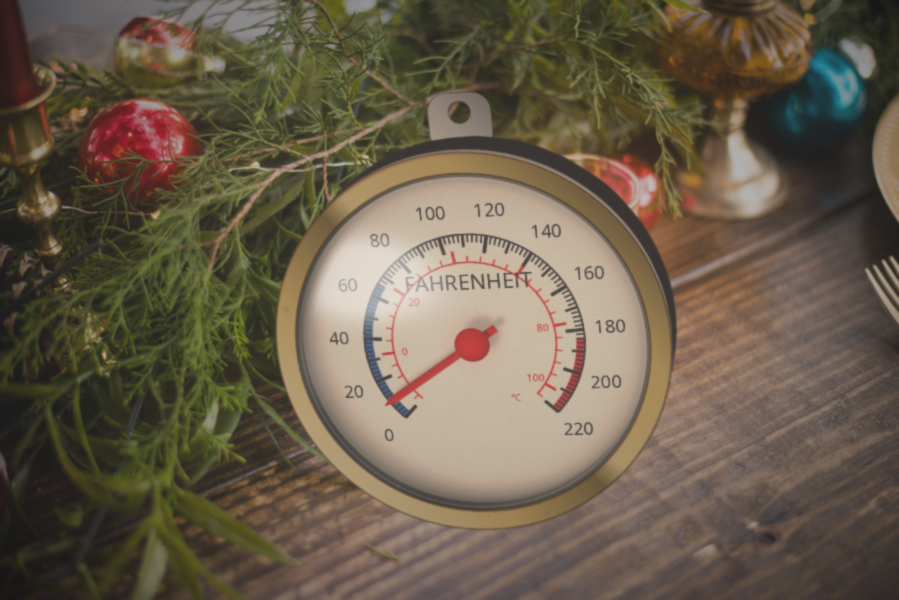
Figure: 10 °F
